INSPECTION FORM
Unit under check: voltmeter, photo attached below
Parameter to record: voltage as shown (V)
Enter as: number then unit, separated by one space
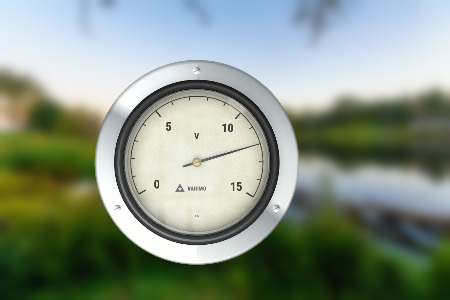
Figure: 12 V
